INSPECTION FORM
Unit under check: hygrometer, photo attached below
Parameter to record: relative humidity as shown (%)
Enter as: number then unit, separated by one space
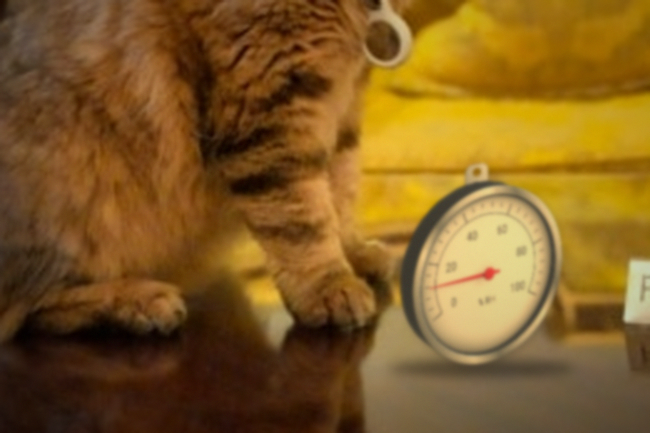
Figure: 12 %
